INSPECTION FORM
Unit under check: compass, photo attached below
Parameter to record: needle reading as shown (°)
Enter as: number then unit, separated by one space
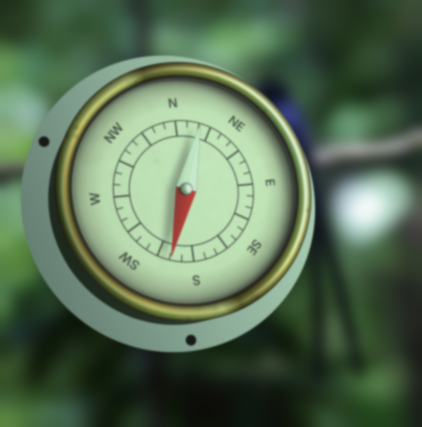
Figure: 200 °
